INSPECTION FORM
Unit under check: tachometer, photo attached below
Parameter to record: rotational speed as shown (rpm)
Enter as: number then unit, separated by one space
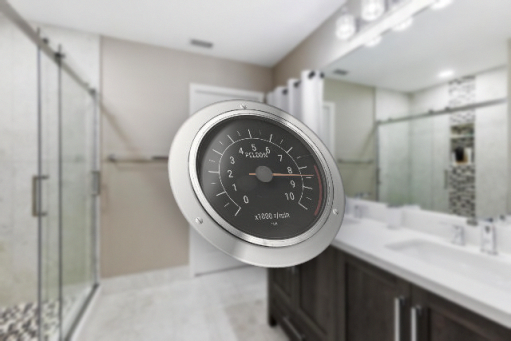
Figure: 8500 rpm
